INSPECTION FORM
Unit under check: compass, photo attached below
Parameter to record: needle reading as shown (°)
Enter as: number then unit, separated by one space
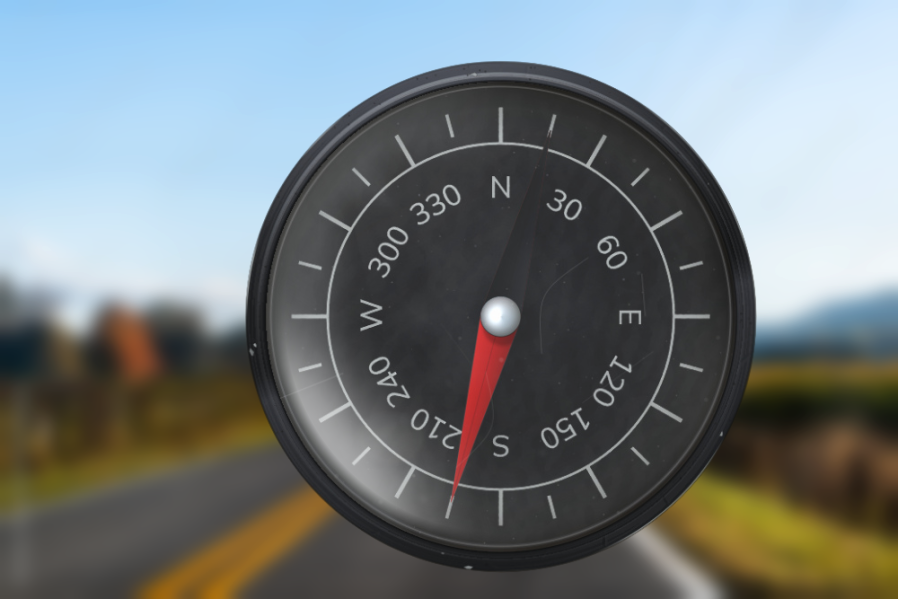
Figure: 195 °
